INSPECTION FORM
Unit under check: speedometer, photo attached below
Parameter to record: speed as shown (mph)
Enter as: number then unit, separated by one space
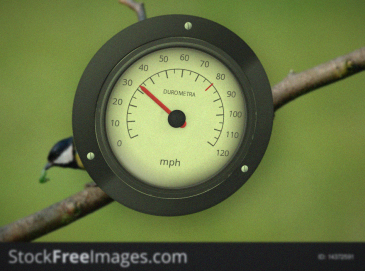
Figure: 32.5 mph
